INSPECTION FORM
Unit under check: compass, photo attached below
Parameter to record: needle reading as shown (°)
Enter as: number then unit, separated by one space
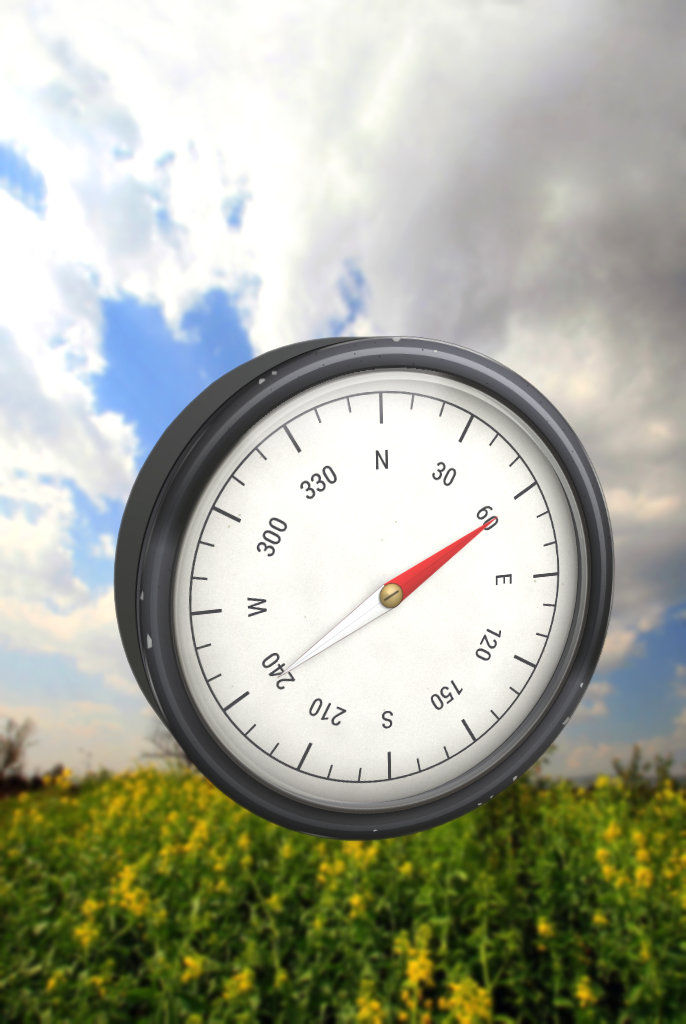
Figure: 60 °
